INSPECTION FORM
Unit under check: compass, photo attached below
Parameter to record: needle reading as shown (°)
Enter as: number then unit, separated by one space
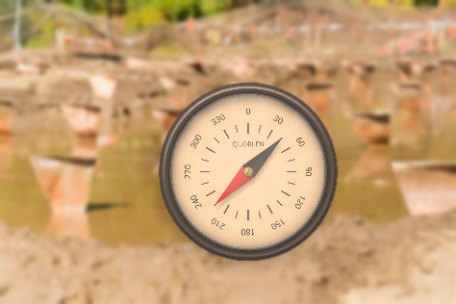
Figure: 225 °
